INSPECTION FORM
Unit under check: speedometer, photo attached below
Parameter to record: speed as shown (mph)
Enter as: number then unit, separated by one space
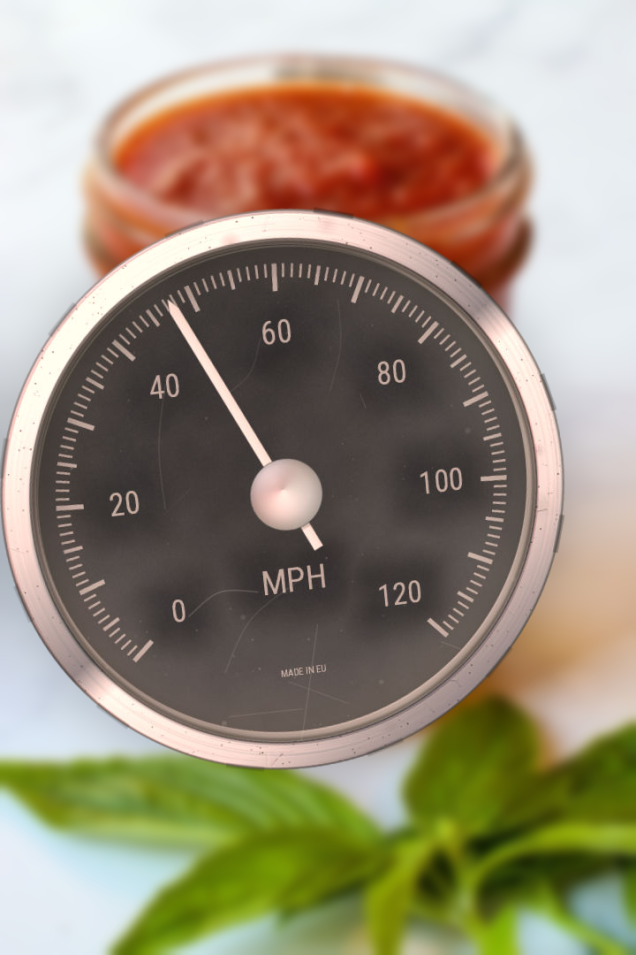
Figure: 47.5 mph
